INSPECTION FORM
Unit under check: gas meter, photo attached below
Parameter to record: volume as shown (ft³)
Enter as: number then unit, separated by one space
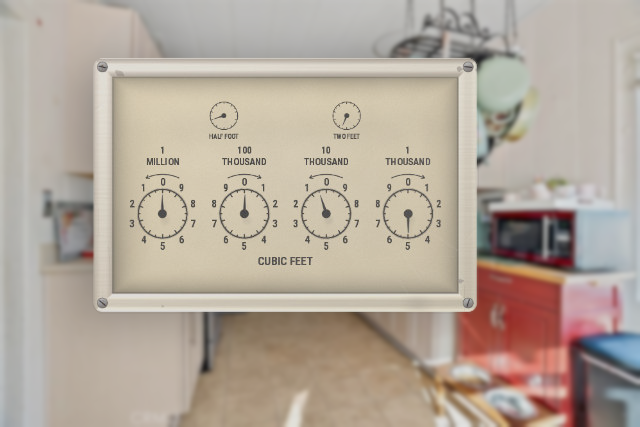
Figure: 500 ft³
